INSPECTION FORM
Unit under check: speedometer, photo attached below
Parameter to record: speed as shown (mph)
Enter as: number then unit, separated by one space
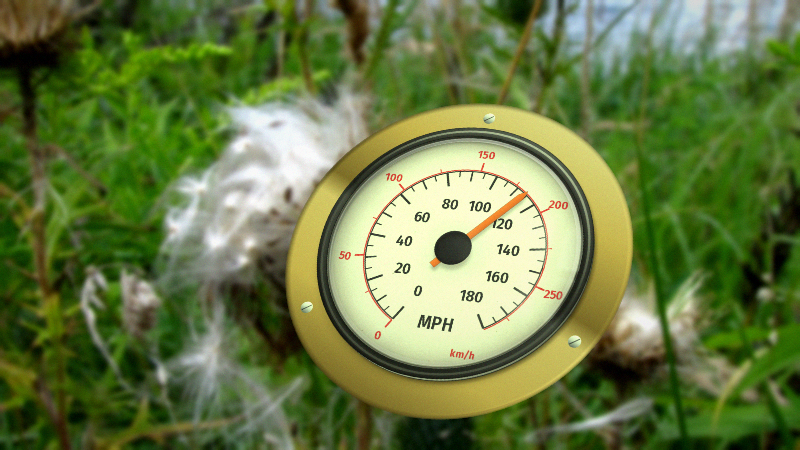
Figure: 115 mph
